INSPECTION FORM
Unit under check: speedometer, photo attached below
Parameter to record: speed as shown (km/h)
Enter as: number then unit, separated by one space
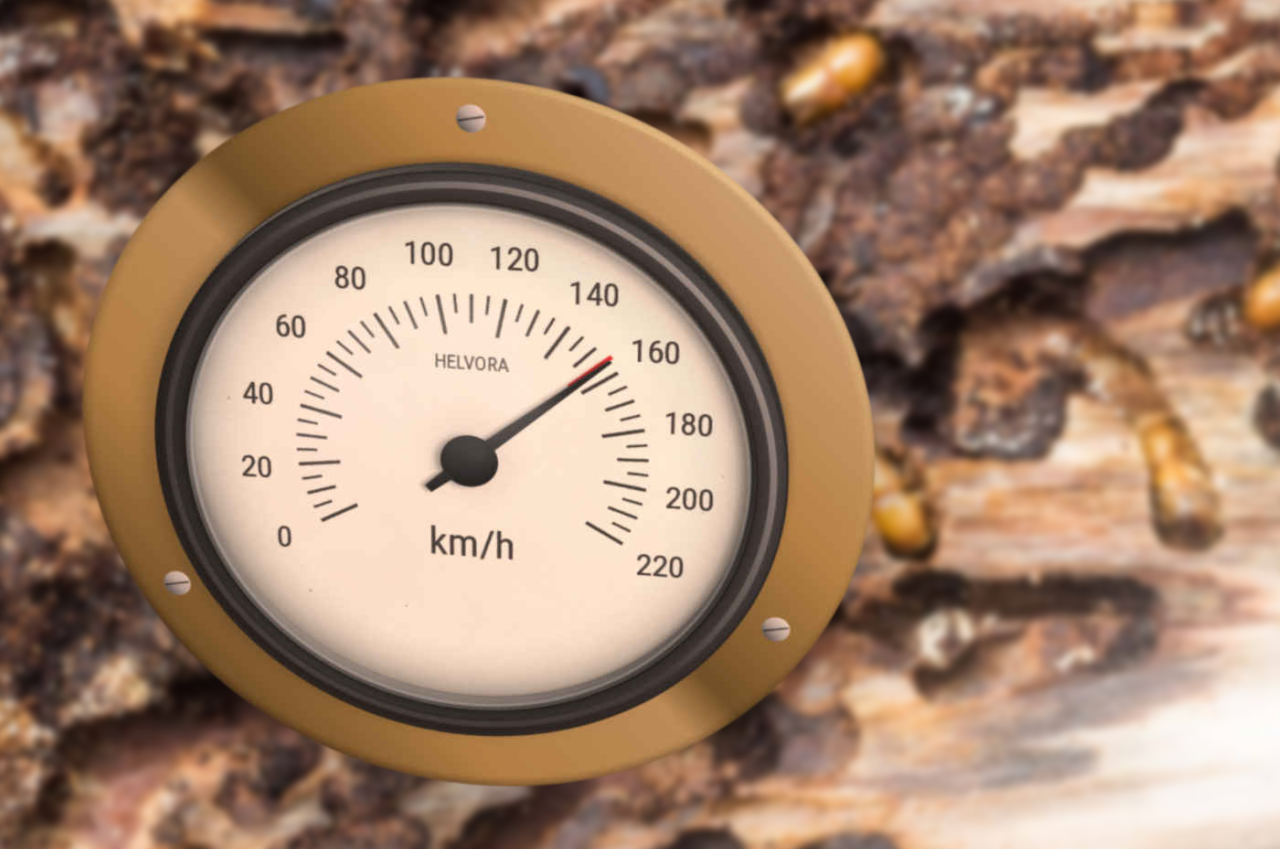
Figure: 155 km/h
